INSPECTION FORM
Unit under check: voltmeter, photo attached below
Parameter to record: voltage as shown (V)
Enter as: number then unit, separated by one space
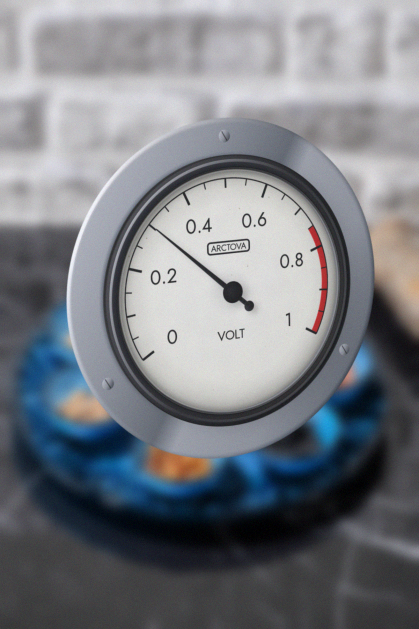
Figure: 0.3 V
